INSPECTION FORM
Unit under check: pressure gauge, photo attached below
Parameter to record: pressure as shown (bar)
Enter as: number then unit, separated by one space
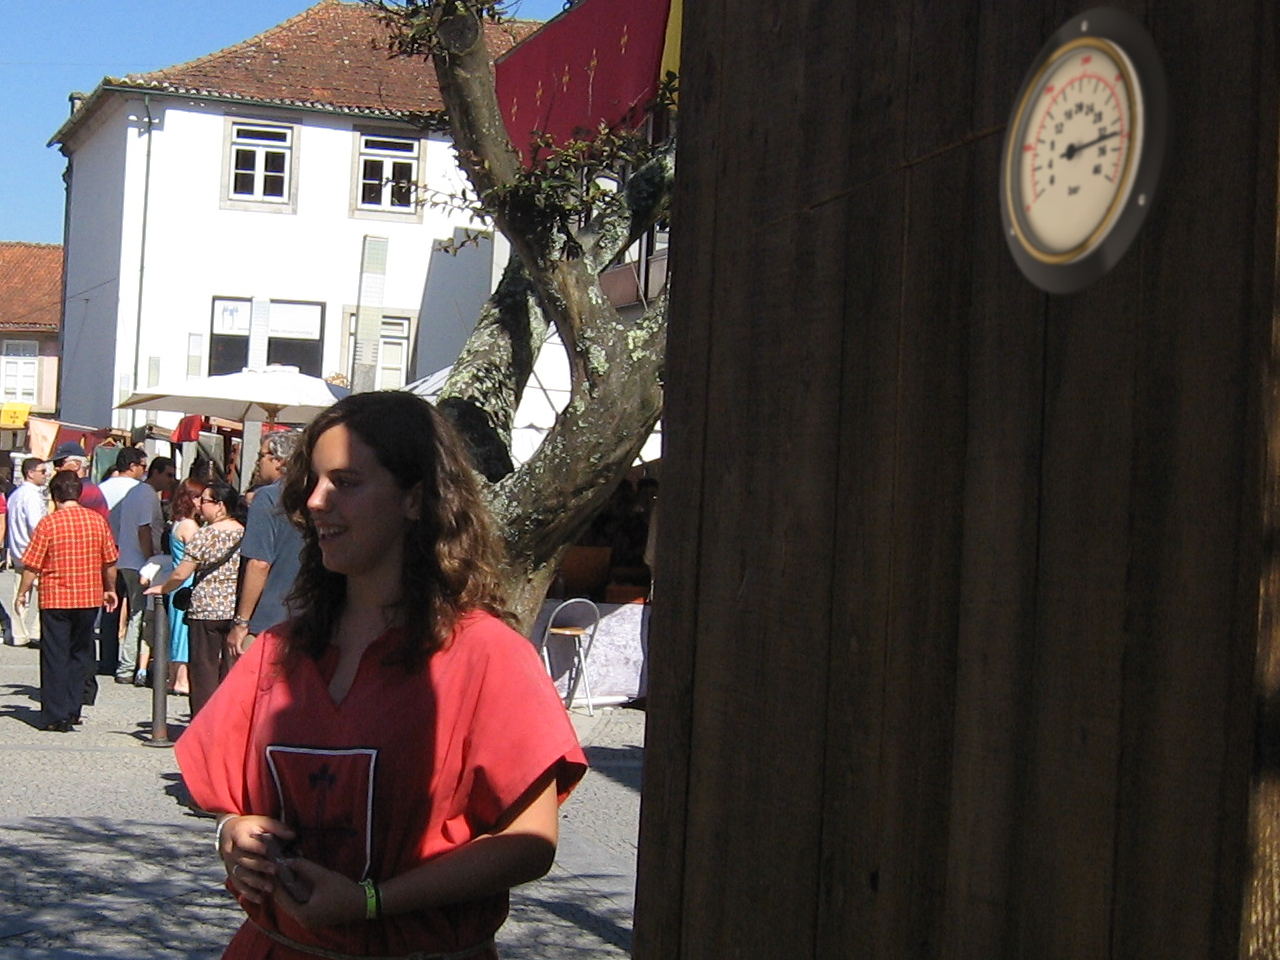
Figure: 34 bar
